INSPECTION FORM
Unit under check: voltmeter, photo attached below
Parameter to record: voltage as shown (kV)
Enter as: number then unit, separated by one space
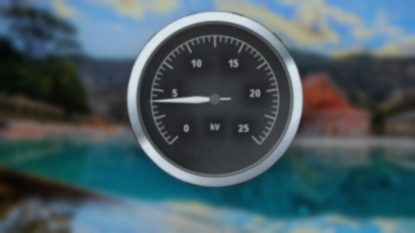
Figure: 4 kV
